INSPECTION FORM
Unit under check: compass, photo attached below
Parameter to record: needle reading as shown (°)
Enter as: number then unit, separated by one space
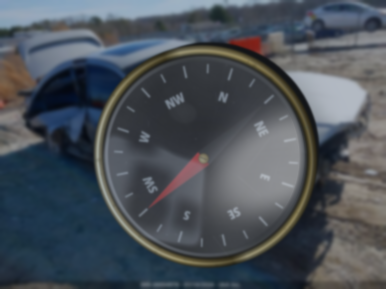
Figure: 210 °
